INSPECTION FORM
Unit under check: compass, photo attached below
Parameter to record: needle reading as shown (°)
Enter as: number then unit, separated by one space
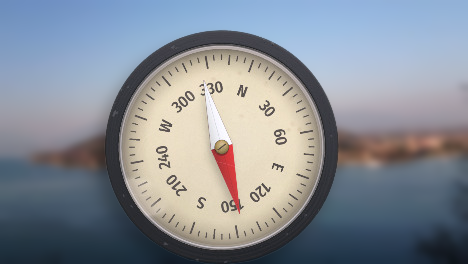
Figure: 145 °
